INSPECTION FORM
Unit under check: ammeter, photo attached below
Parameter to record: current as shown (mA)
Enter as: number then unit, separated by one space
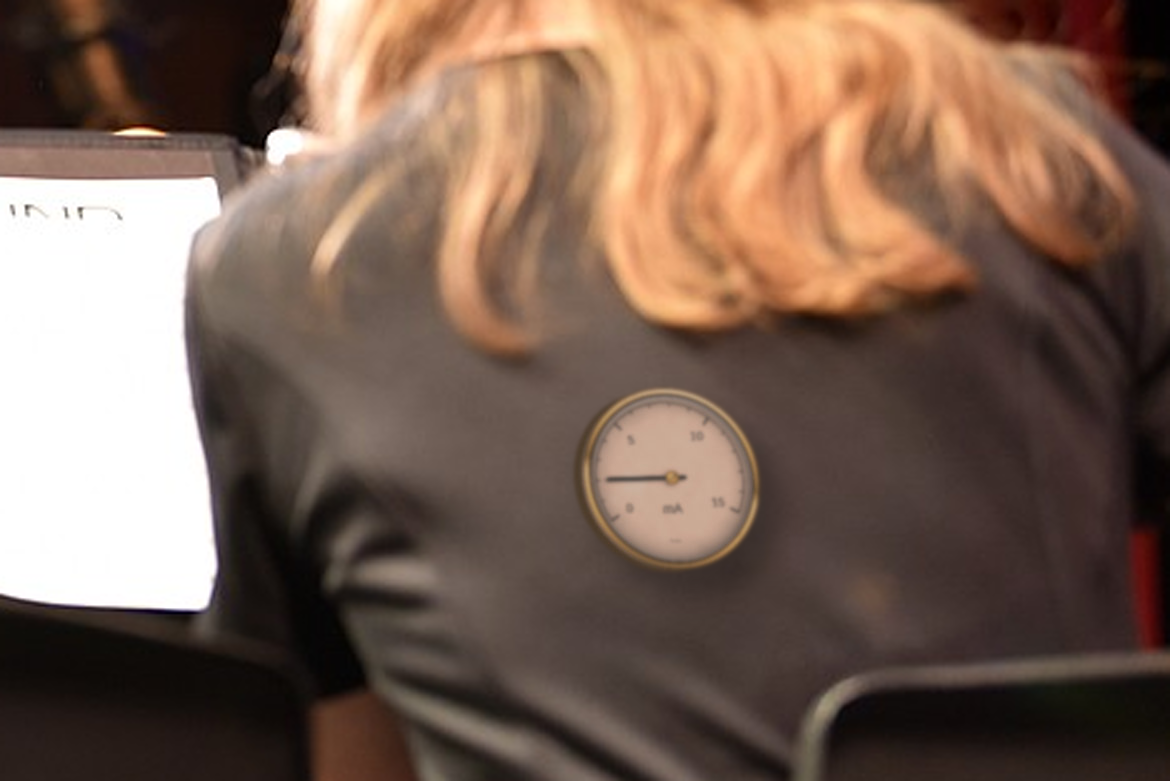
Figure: 2 mA
